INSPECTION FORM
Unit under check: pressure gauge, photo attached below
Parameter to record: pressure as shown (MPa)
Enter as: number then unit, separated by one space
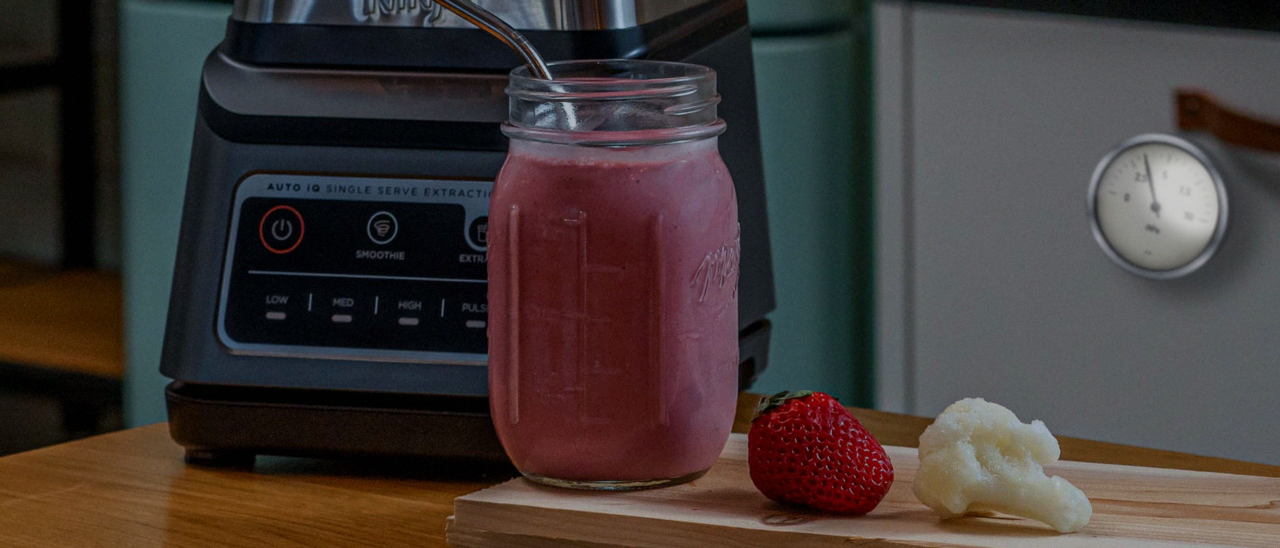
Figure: 3.5 MPa
